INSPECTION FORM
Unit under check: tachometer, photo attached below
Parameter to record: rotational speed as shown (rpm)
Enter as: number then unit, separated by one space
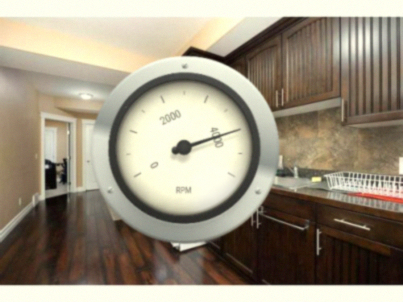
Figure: 4000 rpm
